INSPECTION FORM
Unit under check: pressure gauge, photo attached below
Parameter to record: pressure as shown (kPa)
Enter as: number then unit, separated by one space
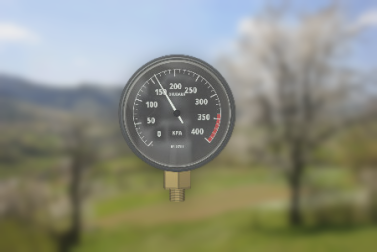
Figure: 160 kPa
